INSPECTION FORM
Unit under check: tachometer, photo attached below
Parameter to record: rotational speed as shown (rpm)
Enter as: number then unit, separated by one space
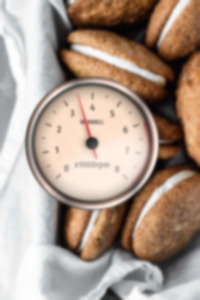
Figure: 3500 rpm
